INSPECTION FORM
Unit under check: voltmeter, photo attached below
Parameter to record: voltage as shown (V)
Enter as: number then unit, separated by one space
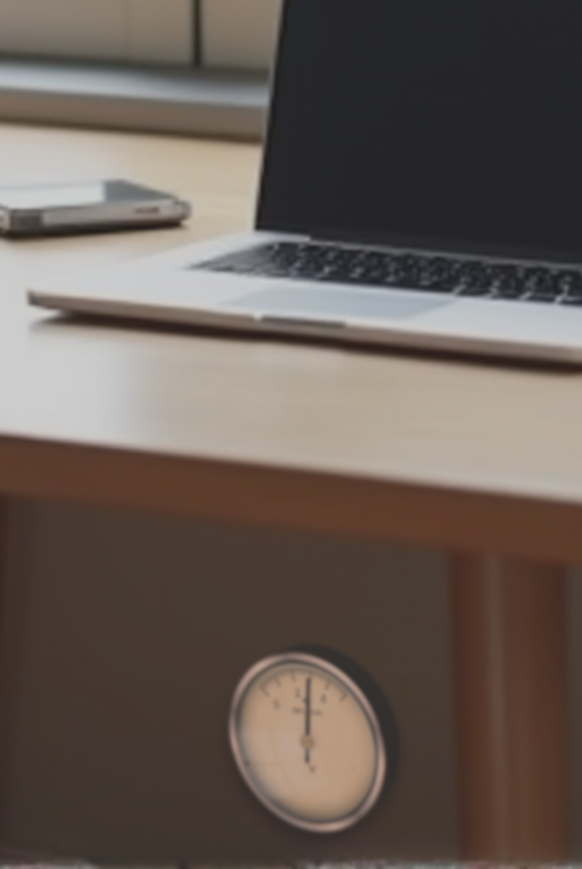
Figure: 3 V
